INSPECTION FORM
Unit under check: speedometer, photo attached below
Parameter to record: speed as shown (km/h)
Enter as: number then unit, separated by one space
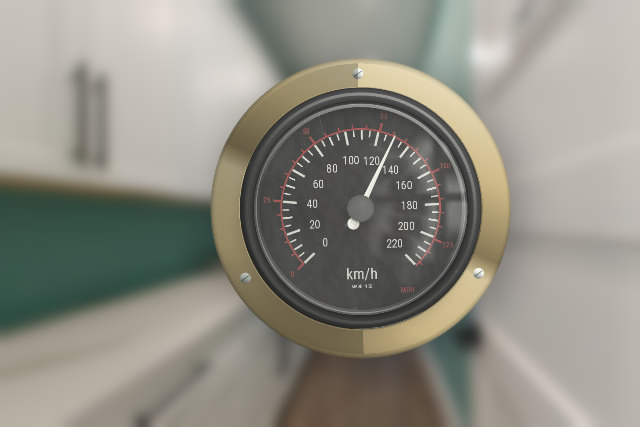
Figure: 130 km/h
